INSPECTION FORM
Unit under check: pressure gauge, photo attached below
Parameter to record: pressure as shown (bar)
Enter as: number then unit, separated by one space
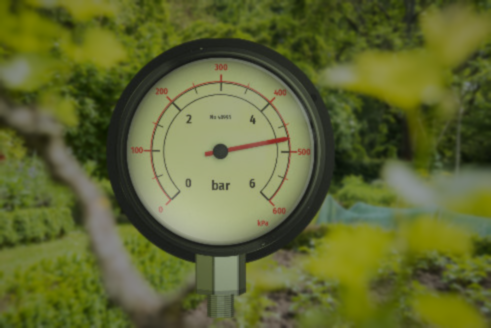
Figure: 4.75 bar
